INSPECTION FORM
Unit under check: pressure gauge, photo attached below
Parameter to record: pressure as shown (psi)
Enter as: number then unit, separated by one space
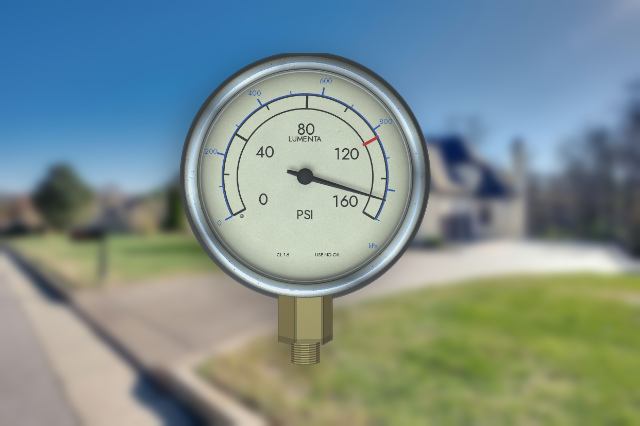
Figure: 150 psi
